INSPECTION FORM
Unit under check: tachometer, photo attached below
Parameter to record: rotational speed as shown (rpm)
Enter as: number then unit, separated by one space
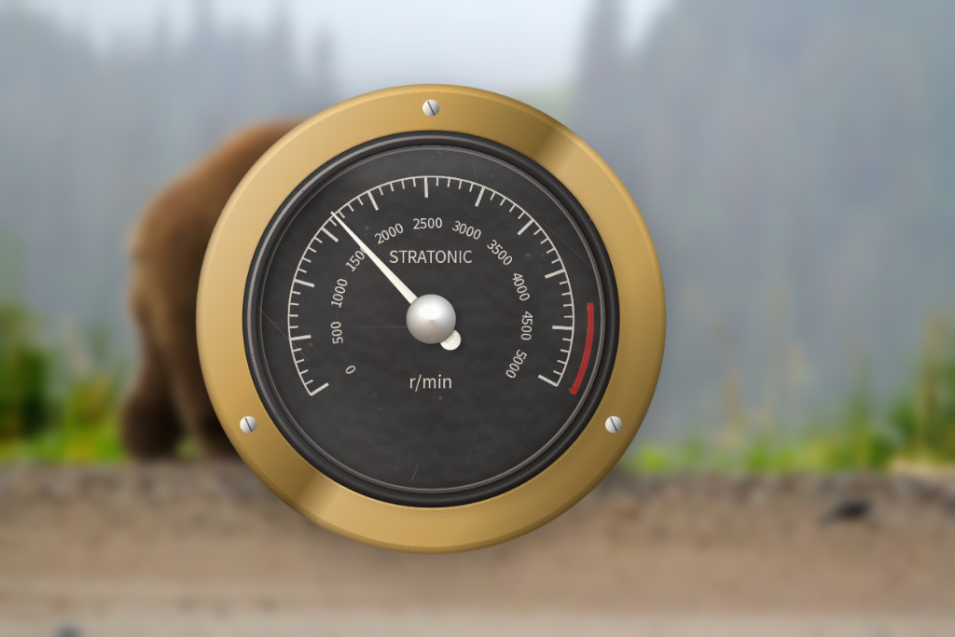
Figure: 1650 rpm
